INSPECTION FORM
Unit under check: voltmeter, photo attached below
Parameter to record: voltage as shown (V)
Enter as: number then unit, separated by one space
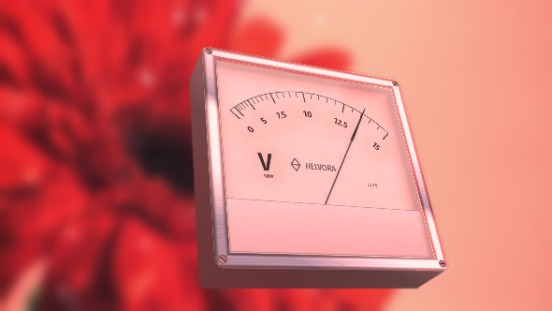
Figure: 13.5 V
